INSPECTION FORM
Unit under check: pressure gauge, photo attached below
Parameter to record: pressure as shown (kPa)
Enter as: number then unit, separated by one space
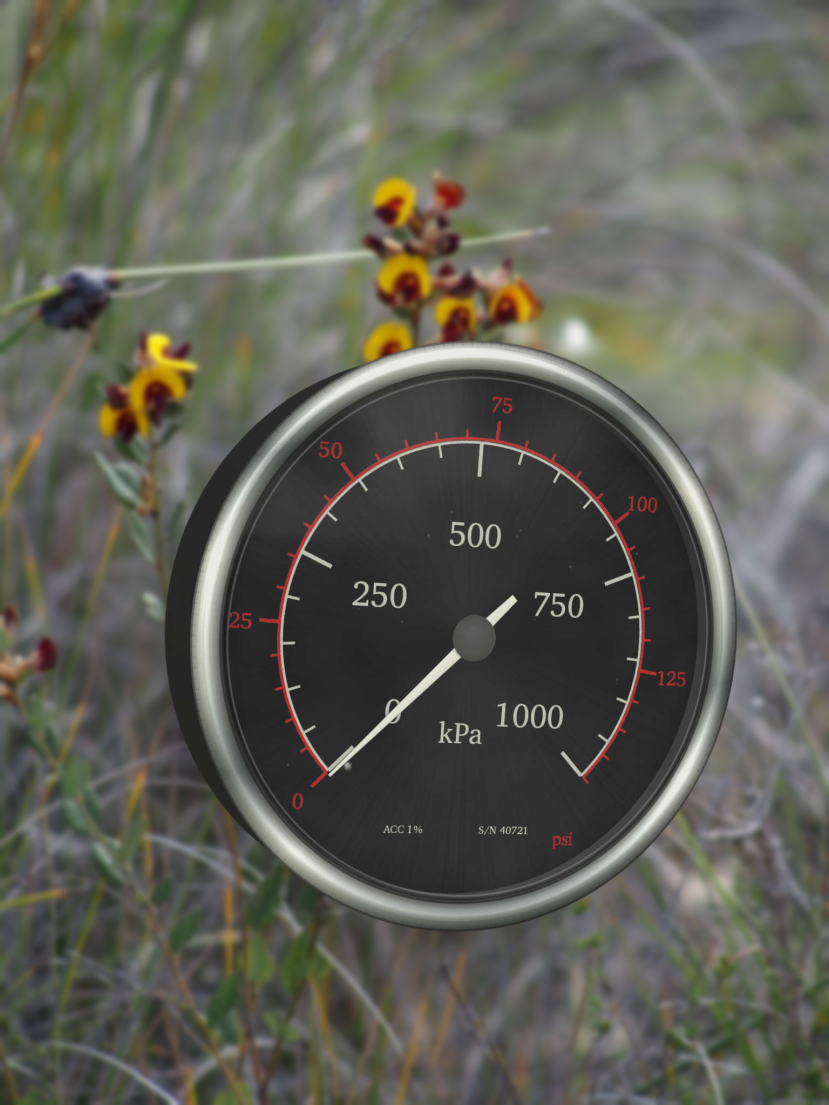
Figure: 0 kPa
